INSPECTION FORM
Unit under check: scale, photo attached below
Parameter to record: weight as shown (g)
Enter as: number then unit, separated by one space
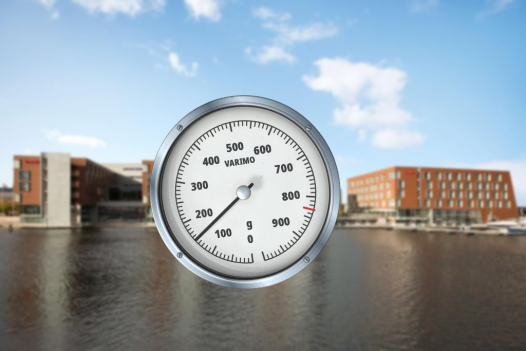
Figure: 150 g
